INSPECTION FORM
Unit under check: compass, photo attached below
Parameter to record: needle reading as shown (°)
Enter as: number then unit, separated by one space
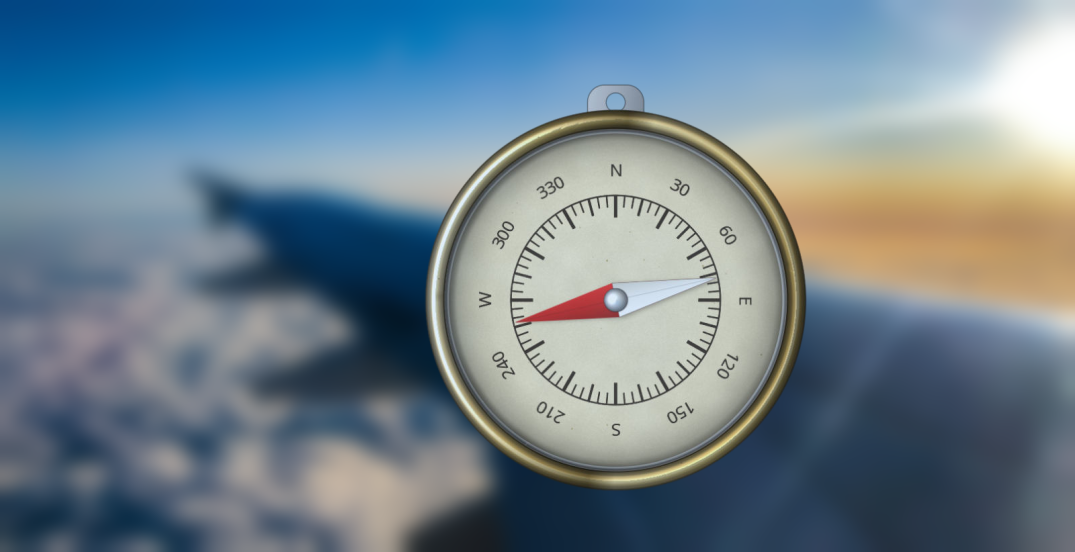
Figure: 257.5 °
